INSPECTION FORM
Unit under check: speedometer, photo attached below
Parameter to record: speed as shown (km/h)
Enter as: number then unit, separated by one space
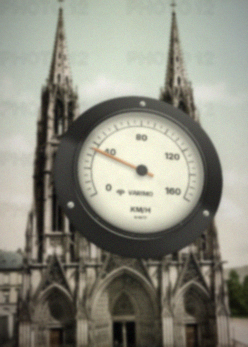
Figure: 35 km/h
